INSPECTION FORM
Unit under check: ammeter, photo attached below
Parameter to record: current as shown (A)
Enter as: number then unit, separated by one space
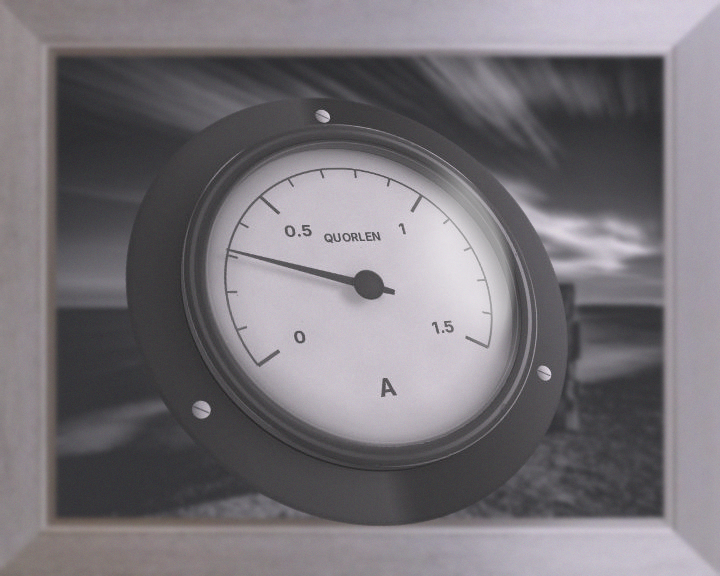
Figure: 0.3 A
